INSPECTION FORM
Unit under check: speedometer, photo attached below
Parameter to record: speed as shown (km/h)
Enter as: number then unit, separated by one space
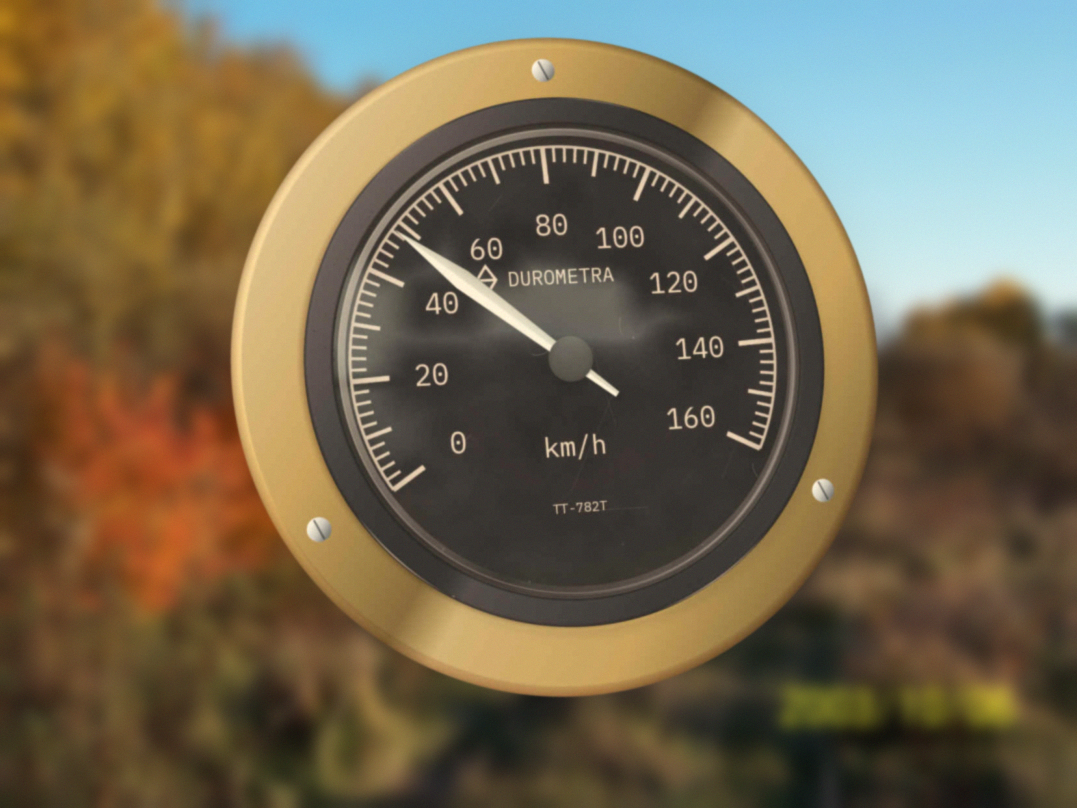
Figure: 48 km/h
